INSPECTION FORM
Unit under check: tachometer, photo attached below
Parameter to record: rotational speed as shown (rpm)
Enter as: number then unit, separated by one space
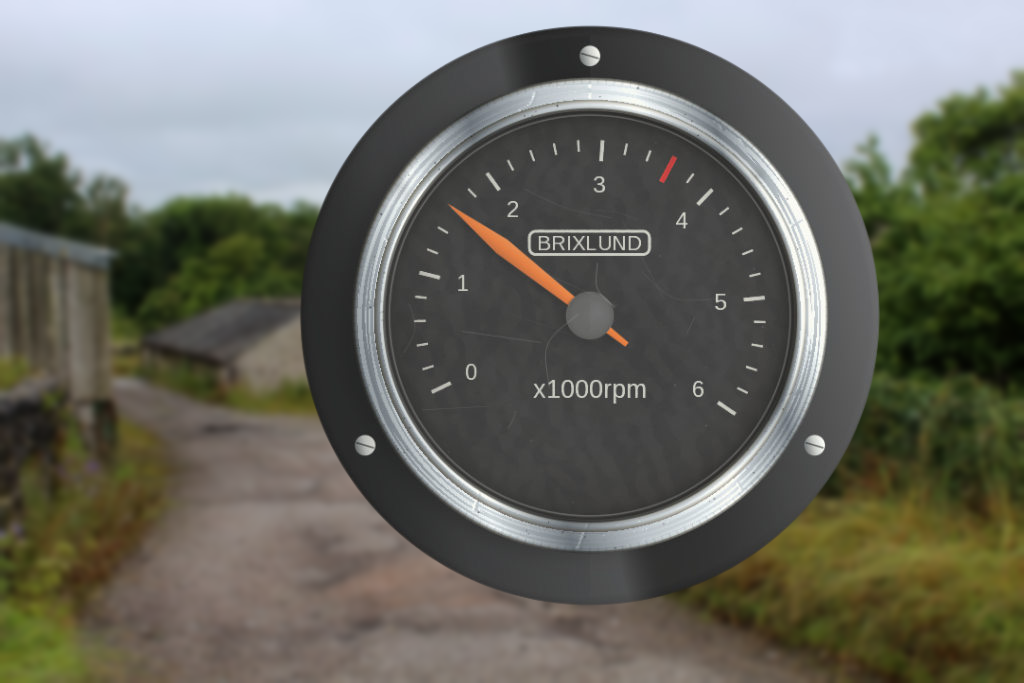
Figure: 1600 rpm
